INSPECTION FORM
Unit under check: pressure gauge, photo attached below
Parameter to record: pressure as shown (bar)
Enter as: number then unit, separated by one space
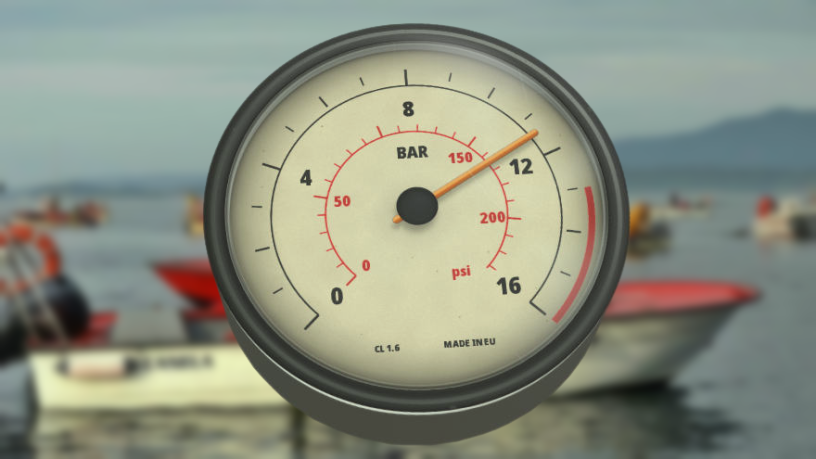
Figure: 11.5 bar
